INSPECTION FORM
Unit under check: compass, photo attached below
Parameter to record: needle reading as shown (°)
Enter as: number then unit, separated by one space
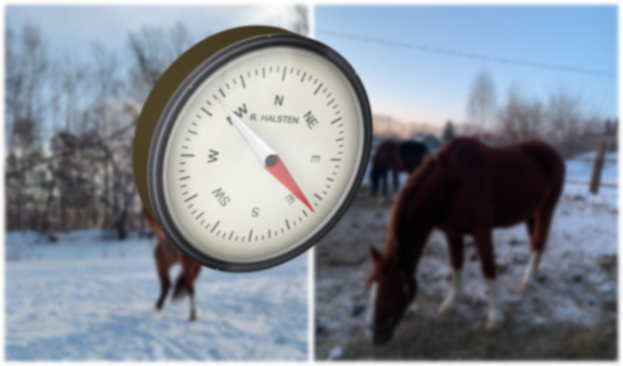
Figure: 130 °
